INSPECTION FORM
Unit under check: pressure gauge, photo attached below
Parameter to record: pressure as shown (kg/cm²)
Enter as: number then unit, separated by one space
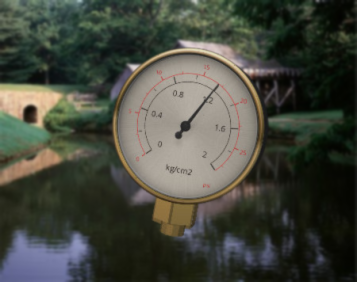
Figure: 1.2 kg/cm²
